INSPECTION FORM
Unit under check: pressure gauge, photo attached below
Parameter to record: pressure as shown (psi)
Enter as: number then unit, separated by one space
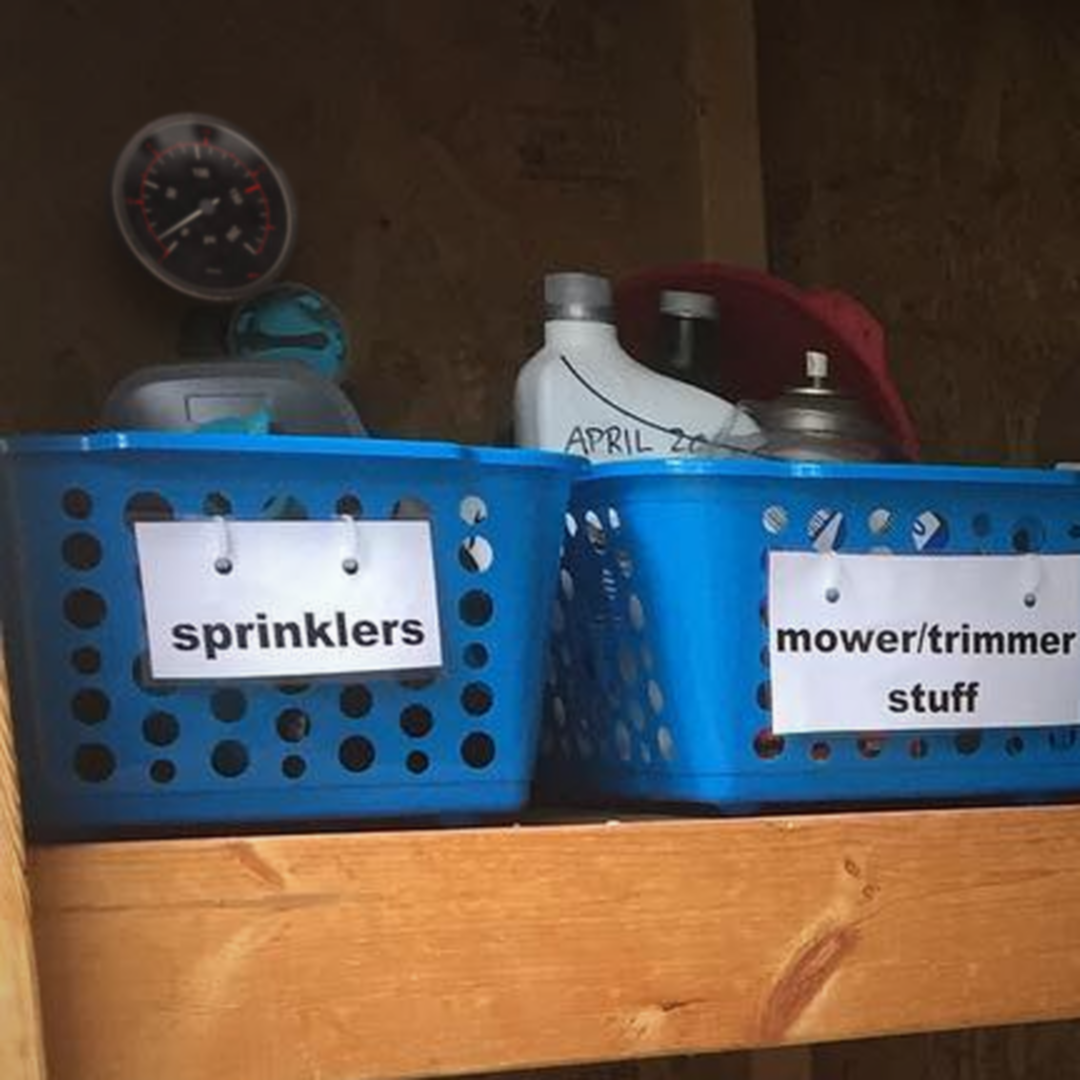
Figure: 10 psi
